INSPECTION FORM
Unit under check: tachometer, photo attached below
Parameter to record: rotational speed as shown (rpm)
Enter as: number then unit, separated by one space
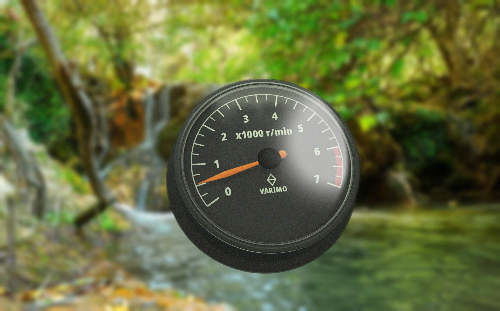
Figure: 500 rpm
